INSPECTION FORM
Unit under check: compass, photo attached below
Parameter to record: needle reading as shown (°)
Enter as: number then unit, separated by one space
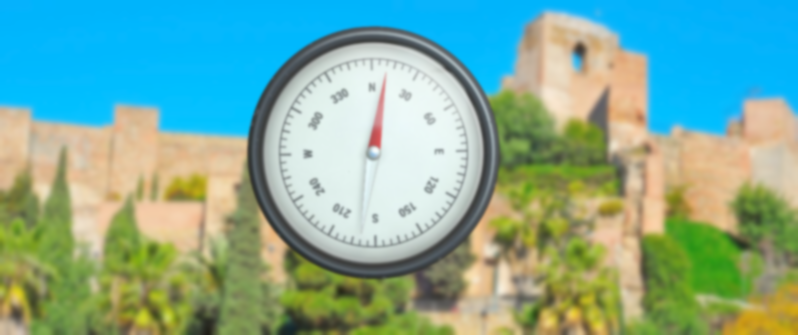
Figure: 10 °
